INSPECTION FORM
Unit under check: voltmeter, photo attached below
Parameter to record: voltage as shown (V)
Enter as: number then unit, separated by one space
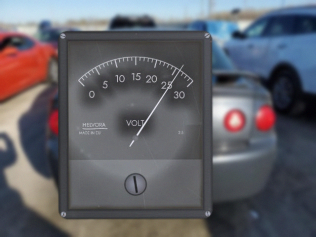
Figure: 26 V
